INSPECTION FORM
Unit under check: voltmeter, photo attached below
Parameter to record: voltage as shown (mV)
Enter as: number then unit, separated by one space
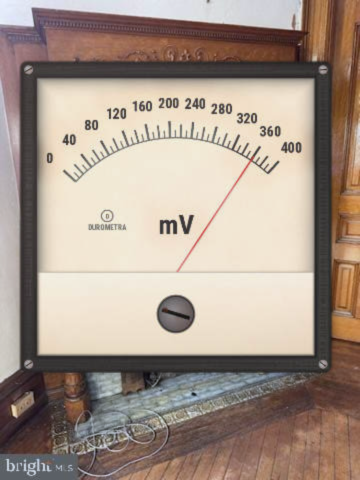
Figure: 360 mV
